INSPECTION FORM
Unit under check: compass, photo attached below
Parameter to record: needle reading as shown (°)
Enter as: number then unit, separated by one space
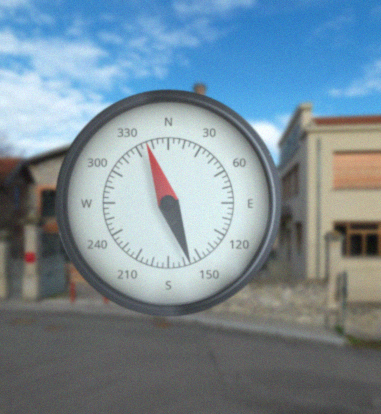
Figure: 340 °
